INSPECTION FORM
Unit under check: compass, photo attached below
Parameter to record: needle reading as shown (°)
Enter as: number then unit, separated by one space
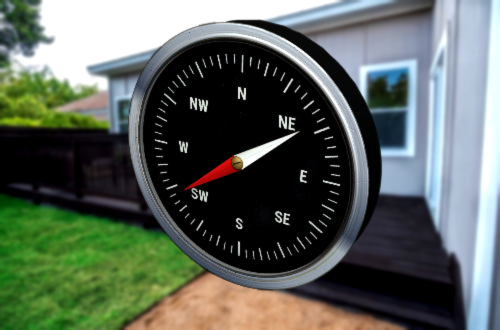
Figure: 235 °
